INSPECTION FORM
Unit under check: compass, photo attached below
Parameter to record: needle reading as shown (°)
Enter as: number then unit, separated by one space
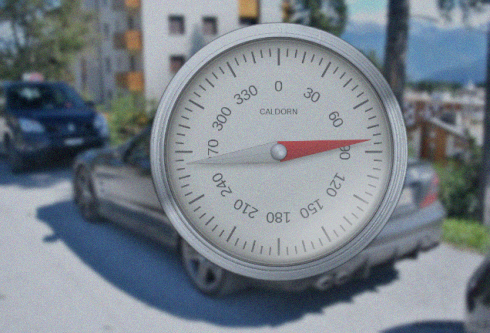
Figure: 82.5 °
